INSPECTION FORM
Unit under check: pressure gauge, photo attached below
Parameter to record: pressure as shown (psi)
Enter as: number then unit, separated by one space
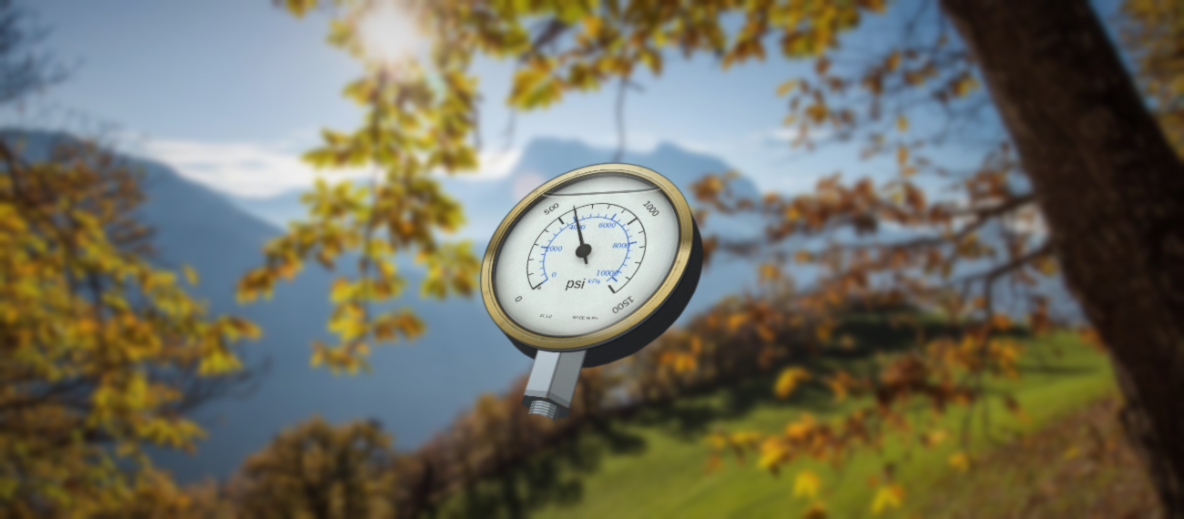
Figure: 600 psi
